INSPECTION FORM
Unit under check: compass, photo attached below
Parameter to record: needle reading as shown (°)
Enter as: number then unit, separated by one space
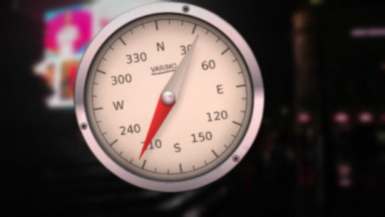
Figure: 215 °
